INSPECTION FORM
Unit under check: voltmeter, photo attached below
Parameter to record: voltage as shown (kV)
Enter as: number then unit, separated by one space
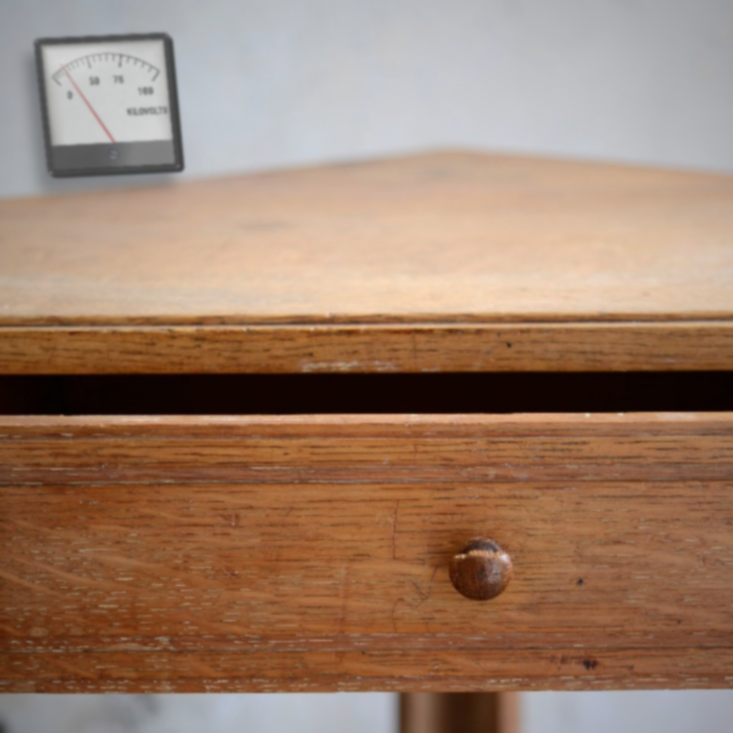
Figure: 25 kV
